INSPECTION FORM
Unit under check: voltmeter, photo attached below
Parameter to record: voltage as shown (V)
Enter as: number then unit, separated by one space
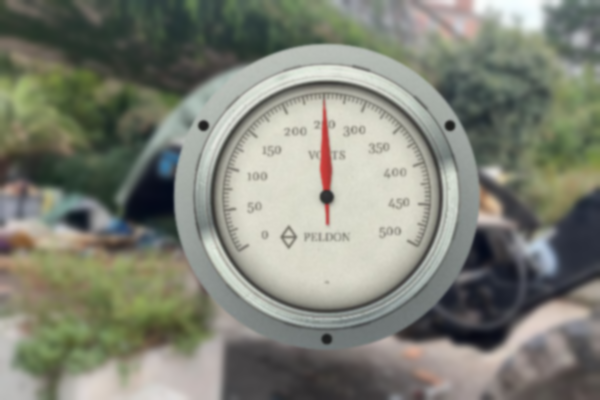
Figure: 250 V
